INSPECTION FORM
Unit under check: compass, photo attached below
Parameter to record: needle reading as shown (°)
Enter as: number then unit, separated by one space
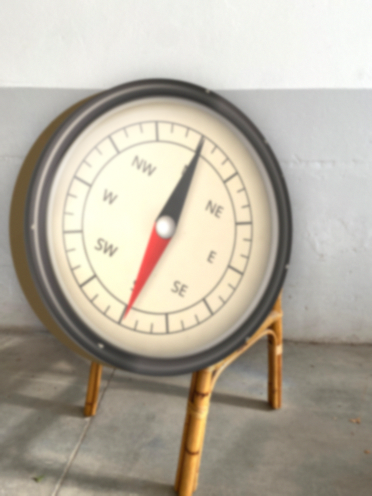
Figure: 180 °
